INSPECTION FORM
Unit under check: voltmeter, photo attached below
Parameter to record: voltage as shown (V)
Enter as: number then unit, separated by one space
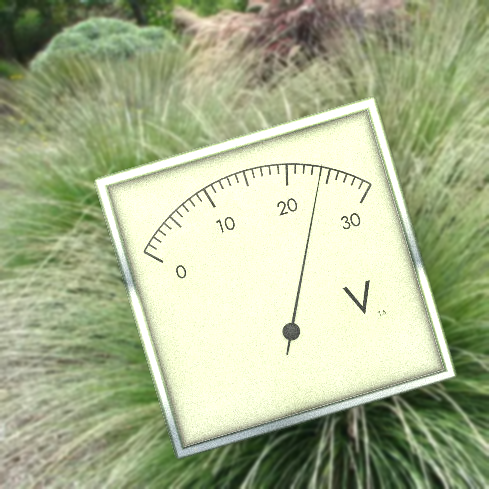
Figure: 24 V
